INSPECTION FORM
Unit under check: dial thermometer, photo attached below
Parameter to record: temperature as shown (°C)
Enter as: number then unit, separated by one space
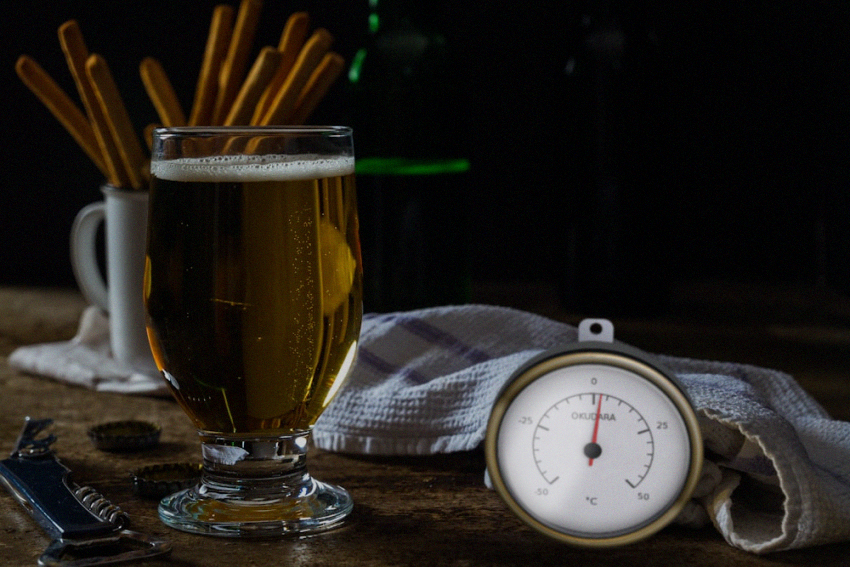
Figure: 2.5 °C
